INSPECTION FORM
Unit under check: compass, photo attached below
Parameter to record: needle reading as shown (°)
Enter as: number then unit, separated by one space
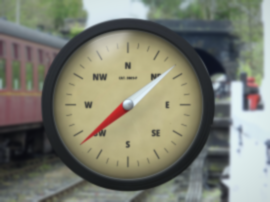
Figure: 230 °
